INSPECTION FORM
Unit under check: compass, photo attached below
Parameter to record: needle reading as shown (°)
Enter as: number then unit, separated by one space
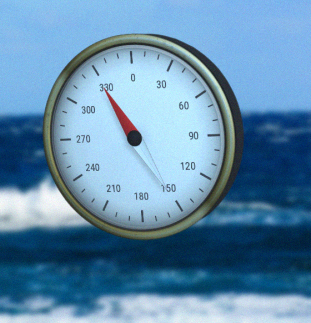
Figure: 330 °
